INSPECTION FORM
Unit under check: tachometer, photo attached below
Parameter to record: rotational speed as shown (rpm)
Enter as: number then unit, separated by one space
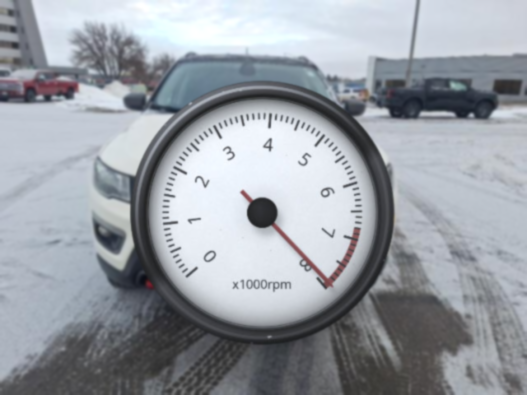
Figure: 7900 rpm
